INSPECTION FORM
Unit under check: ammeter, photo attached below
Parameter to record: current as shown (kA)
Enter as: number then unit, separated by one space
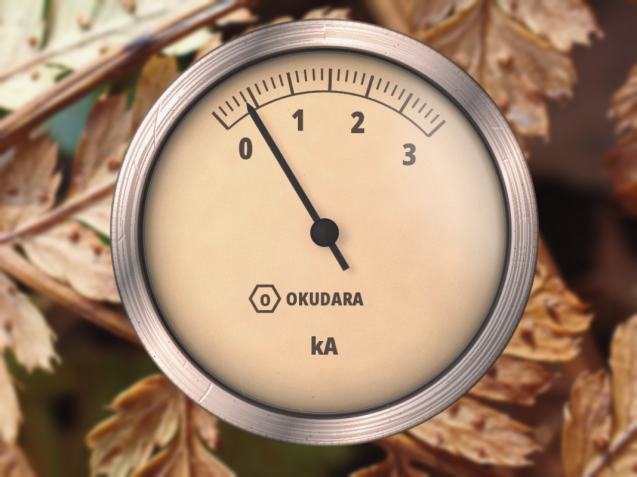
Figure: 0.4 kA
